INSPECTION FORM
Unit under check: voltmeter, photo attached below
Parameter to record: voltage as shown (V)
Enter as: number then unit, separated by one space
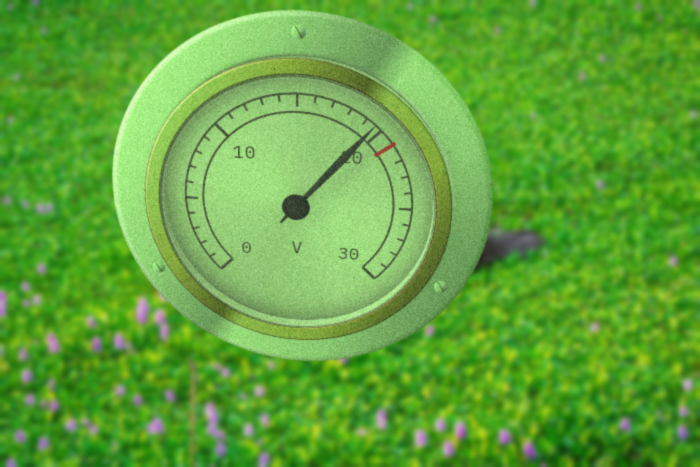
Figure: 19.5 V
